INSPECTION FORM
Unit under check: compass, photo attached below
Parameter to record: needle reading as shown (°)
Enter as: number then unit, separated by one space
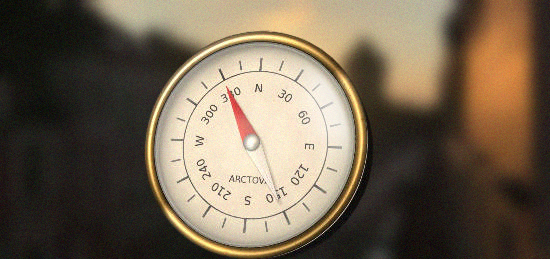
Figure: 330 °
